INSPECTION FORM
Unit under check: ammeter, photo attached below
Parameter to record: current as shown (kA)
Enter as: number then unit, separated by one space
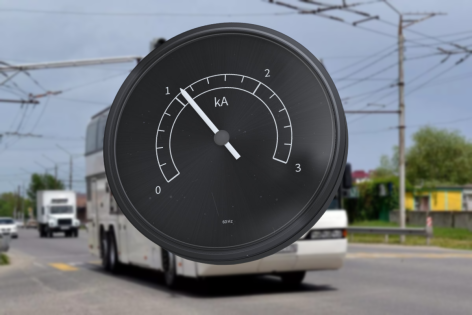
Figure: 1.1 kA
